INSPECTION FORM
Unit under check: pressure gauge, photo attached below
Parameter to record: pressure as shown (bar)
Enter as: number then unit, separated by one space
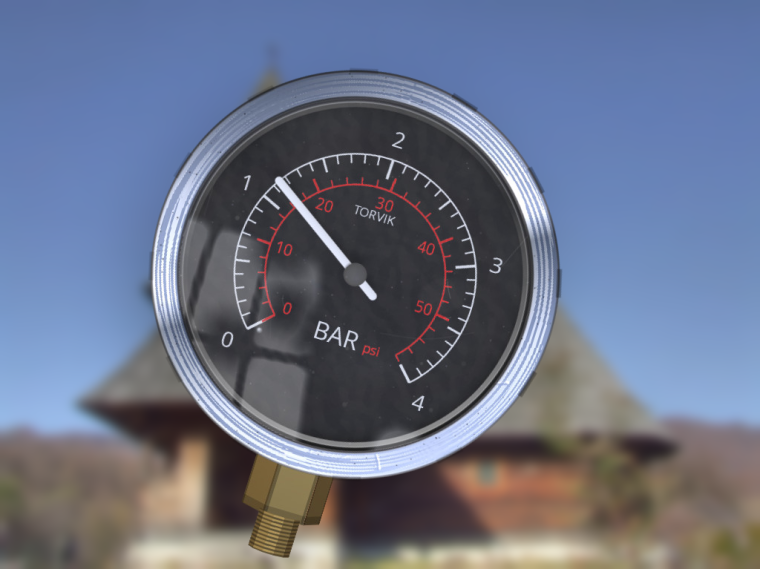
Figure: 1.15 bar
